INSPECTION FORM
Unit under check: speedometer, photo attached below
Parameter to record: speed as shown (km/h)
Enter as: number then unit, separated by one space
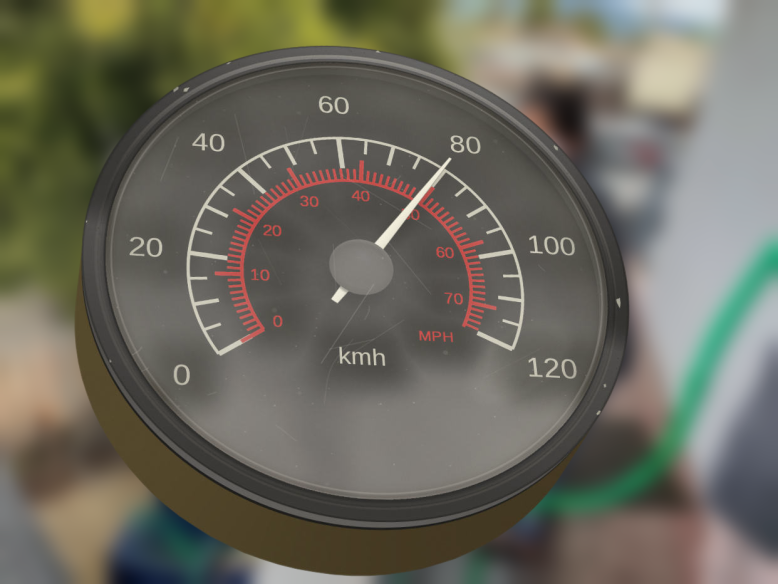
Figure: 80 km/h
